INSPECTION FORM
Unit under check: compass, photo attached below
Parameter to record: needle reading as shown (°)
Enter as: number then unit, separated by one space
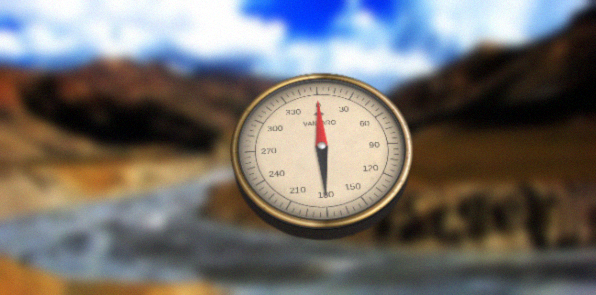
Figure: 0 °
